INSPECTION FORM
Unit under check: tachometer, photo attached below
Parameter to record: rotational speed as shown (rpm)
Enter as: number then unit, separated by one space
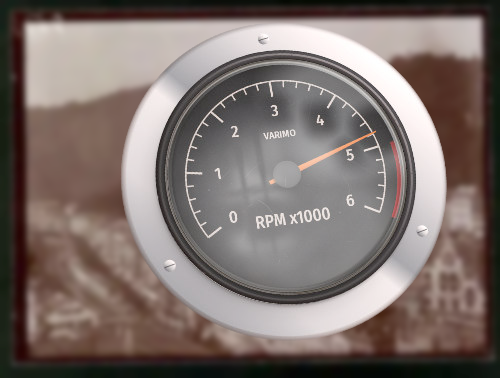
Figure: 4800 rpm
